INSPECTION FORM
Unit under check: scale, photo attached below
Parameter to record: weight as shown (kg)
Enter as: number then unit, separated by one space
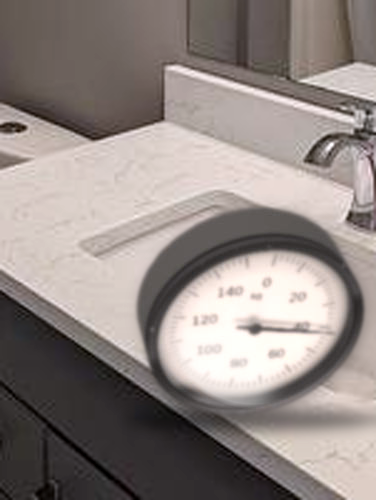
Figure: 40 kg
